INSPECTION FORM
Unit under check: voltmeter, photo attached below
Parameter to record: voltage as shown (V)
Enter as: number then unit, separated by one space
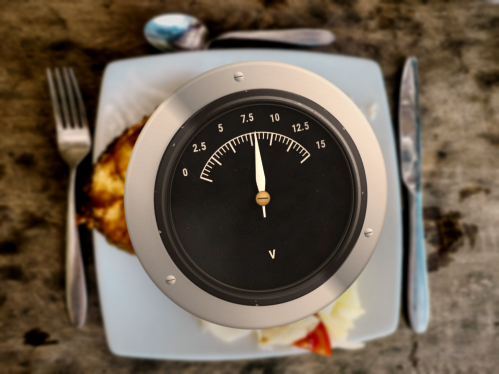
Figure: 8 V
